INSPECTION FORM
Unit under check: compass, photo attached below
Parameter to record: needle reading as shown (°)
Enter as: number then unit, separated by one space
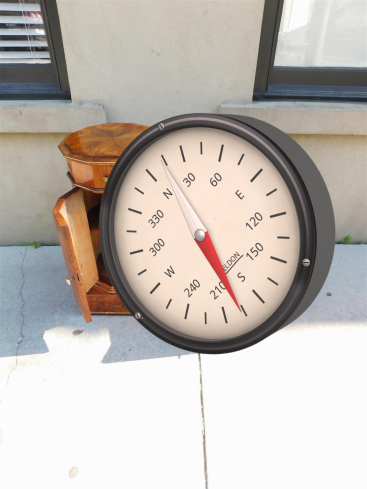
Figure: 195 °
